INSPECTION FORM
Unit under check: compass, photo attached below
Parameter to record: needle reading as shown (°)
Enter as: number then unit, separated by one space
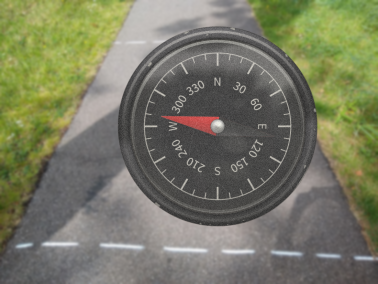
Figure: 280 °
